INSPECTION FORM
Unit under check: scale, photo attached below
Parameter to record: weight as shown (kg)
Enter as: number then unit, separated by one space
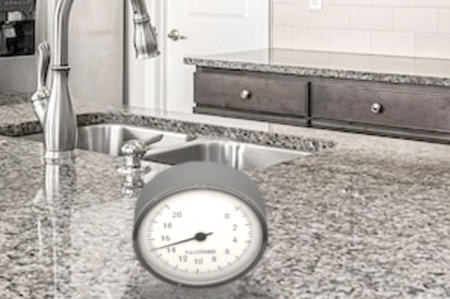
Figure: 15 kg
